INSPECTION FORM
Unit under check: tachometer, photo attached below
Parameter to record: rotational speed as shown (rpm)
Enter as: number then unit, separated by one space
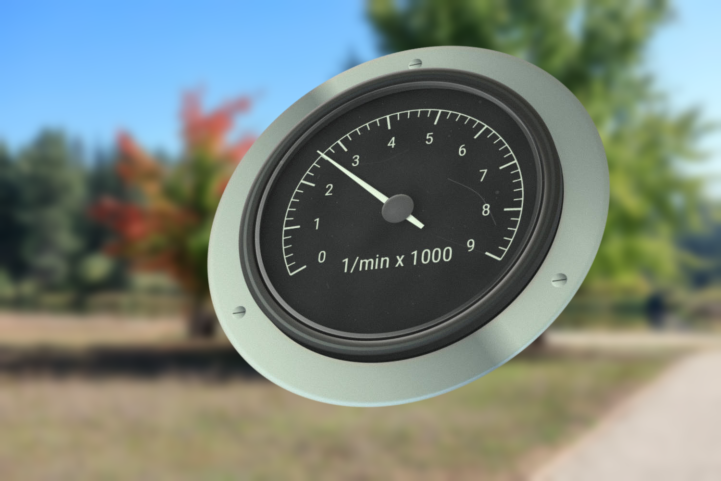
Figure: 2600 rpm
